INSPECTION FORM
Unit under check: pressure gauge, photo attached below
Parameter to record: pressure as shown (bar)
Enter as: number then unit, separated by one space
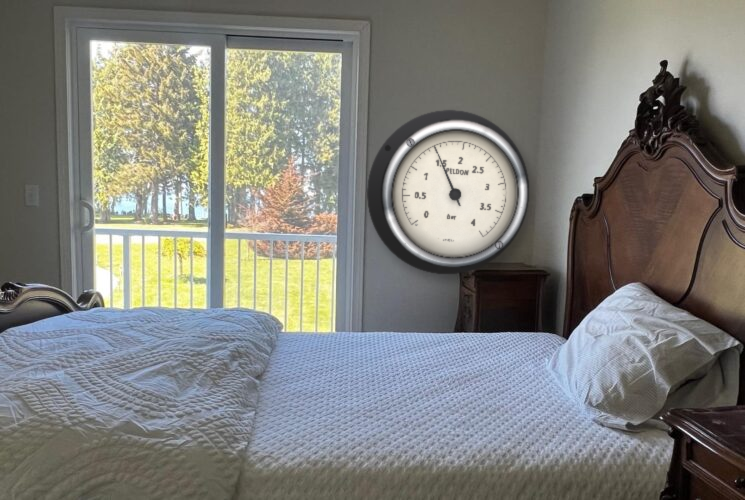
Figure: 1.5 bar
